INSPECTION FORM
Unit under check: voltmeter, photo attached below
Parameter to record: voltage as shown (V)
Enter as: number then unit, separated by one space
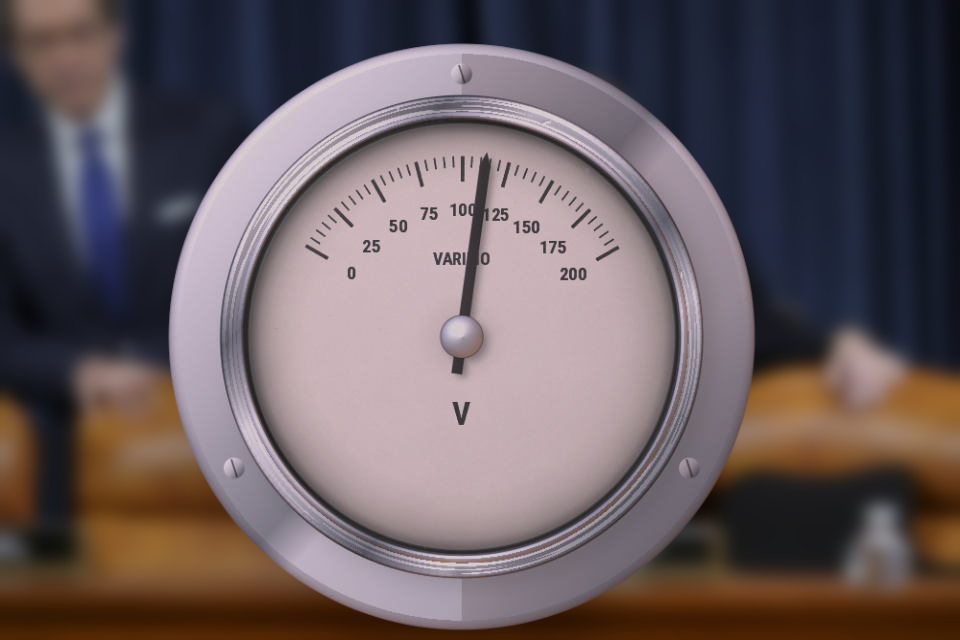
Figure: 112.5 V
